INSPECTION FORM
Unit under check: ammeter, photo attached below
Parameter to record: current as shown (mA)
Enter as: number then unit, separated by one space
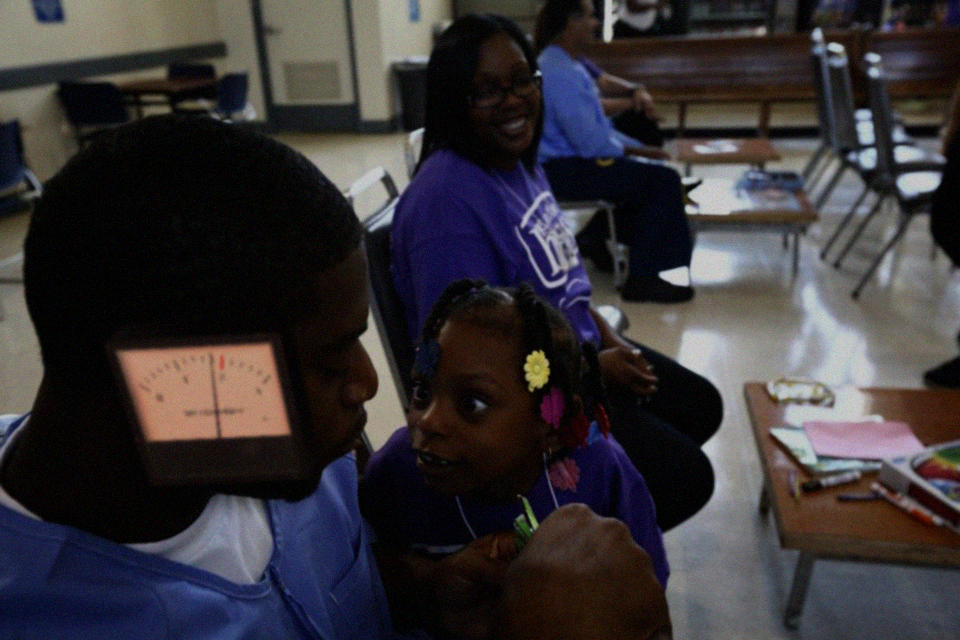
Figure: 1.8 mA
